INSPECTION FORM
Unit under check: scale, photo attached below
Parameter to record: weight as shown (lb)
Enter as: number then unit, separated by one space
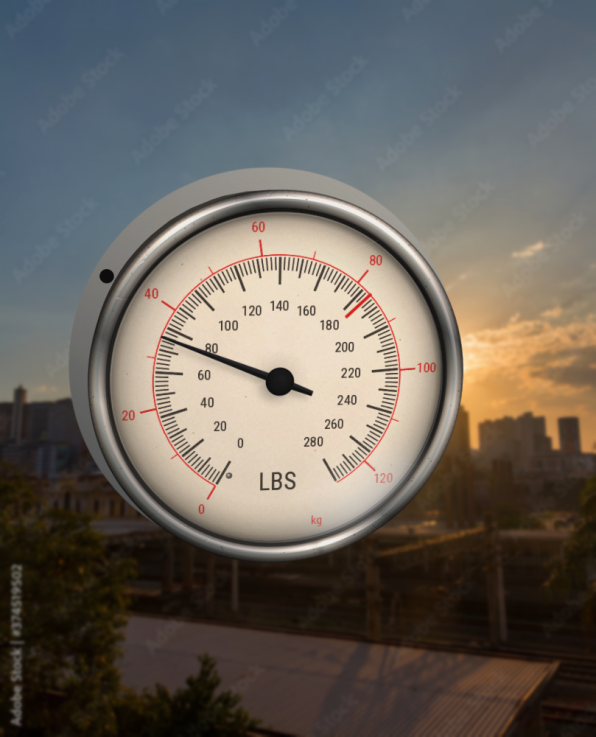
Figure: 76 lb
